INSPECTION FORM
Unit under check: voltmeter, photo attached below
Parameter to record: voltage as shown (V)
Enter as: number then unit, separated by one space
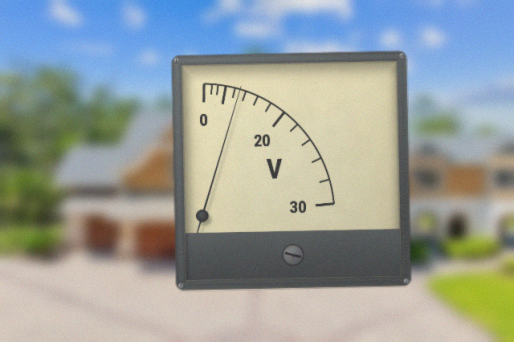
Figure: 13 V
